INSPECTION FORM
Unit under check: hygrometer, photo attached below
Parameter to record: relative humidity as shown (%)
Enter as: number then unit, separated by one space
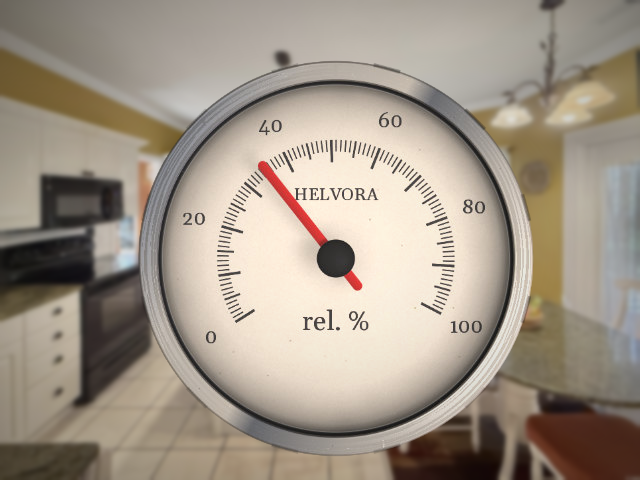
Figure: 35 %
